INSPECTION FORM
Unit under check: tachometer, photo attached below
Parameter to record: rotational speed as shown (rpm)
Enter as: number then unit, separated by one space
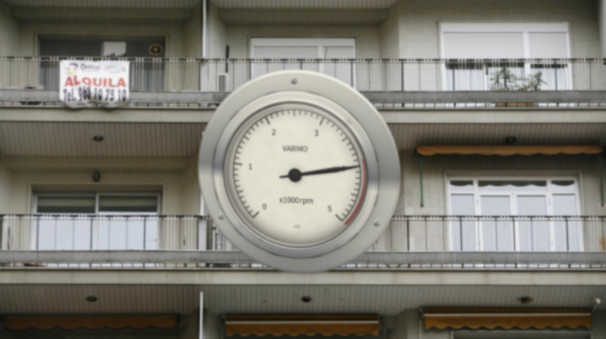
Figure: 4000 rpm
